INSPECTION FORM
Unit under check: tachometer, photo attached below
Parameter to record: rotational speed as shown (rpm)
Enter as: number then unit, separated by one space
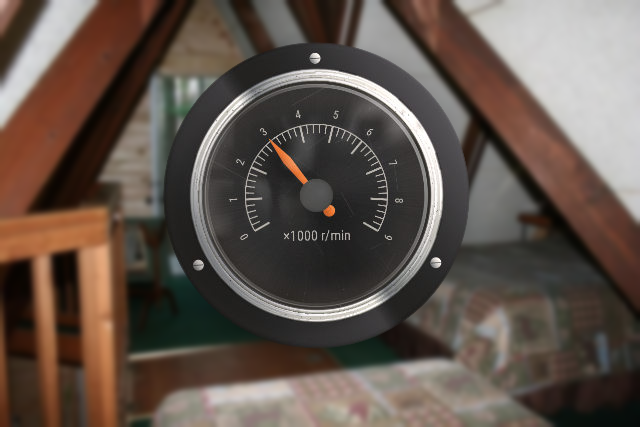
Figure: 3000 rpm
